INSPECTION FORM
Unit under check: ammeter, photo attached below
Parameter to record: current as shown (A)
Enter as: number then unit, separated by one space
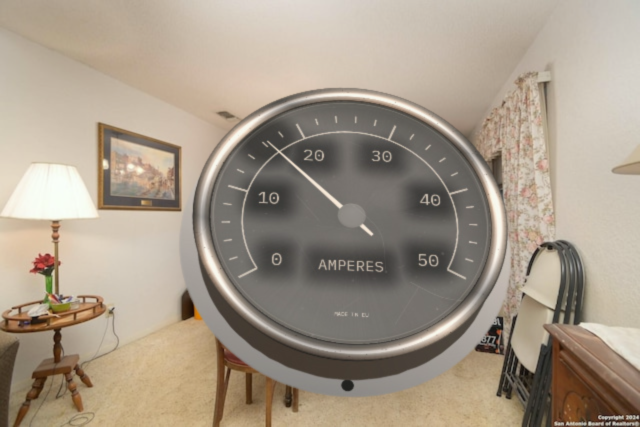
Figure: 16 A
